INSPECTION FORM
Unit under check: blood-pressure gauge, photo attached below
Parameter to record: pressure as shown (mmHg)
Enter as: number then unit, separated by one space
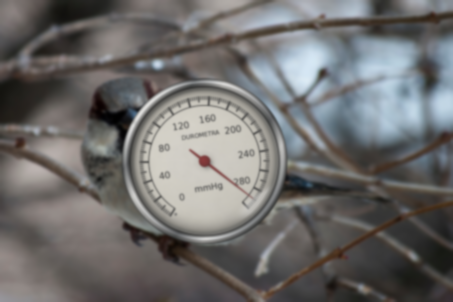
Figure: 290 mmHg
